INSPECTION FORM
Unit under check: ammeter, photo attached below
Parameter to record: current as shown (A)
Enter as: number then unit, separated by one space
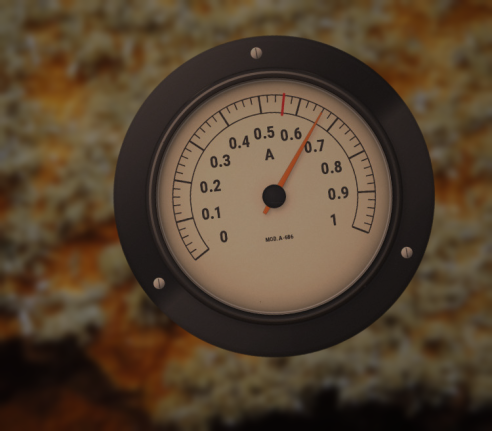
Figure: 0.66 A
